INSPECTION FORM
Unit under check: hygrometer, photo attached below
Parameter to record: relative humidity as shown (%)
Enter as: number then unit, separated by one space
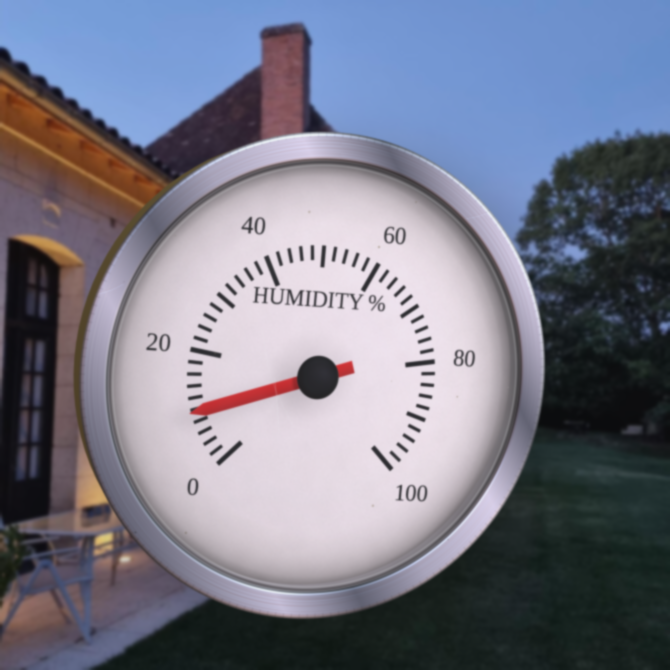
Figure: 10 %
